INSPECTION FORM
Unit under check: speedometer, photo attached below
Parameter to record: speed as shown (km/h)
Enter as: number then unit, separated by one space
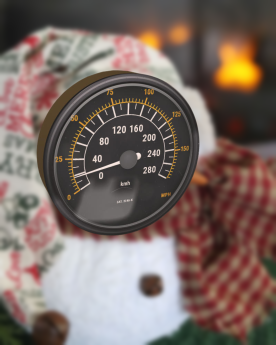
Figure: 20 km/h
